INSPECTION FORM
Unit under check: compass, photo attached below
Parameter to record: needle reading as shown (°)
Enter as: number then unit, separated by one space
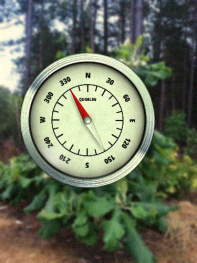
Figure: 330 °
